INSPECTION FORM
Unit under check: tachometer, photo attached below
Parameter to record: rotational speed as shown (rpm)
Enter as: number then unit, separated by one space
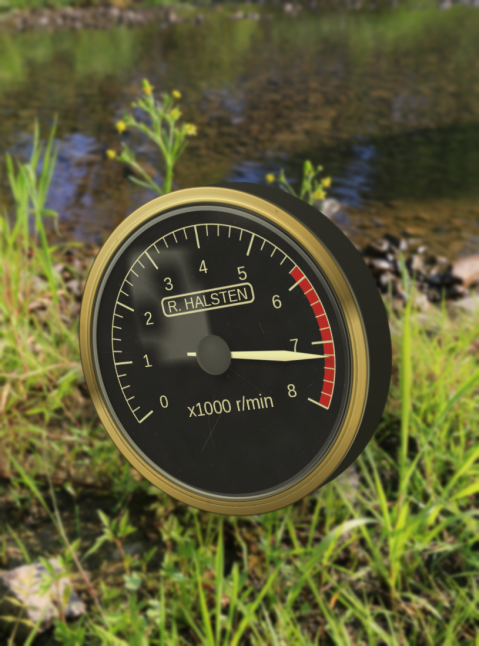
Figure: 7200 rpm
